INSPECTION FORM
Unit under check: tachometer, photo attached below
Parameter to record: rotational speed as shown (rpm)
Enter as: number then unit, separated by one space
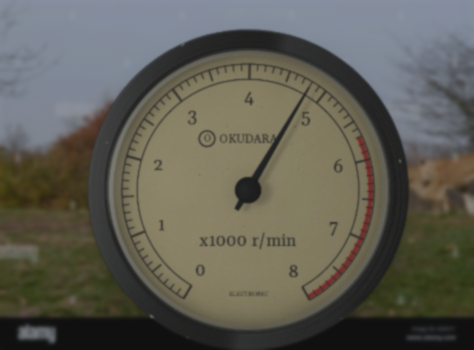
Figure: 4800 rpm
